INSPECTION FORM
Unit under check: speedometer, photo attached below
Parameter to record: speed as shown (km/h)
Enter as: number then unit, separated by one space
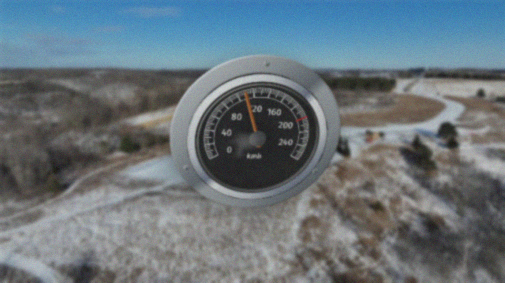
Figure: 110 km/h
